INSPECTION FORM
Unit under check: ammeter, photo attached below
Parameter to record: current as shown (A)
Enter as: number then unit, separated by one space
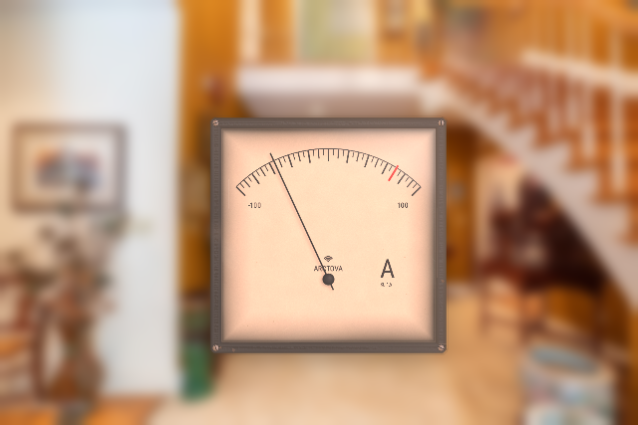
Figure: -55 A
